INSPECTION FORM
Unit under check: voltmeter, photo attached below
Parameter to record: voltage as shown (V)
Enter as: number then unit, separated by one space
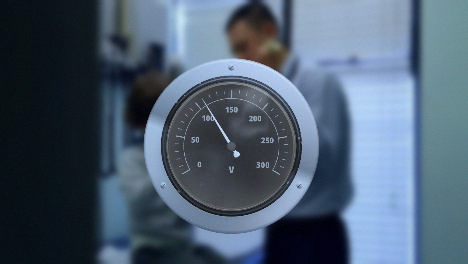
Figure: 110 V
